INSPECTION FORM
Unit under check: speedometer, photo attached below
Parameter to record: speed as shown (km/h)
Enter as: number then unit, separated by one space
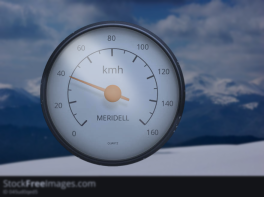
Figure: 40 km/h
